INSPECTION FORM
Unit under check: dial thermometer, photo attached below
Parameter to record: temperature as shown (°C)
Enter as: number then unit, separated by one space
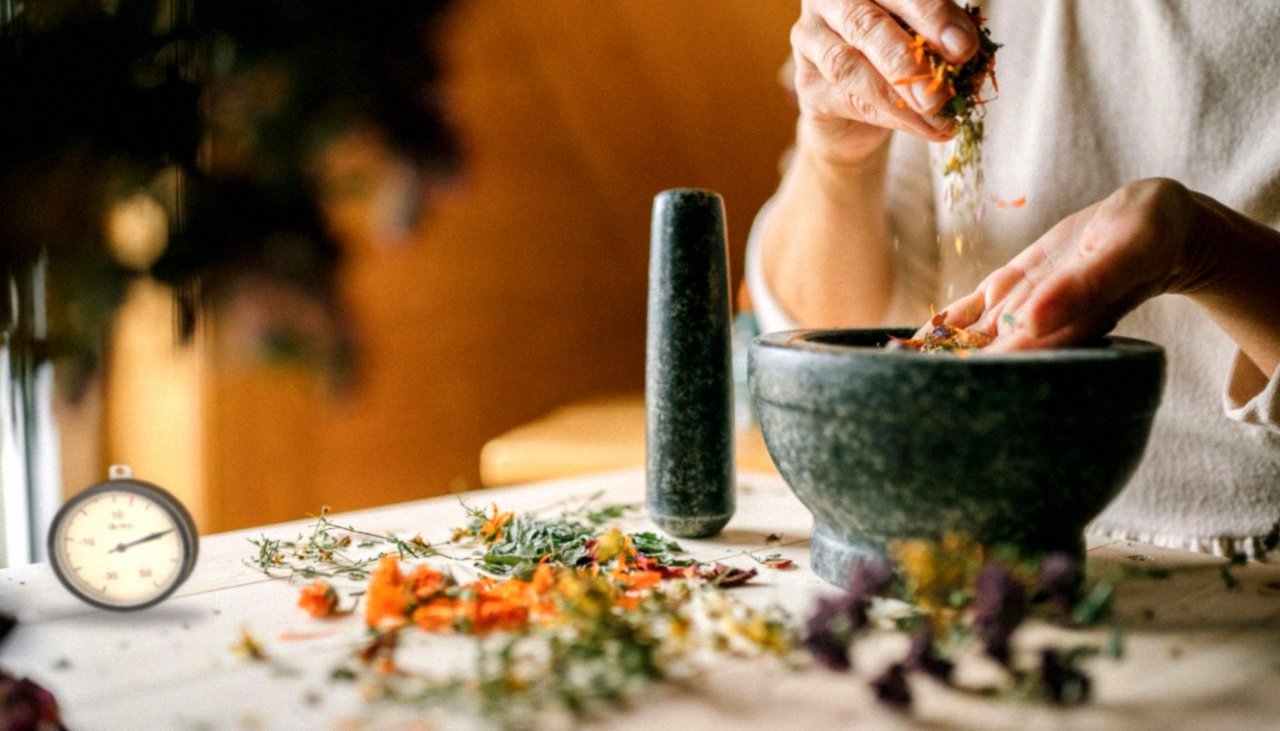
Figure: 30 °C
